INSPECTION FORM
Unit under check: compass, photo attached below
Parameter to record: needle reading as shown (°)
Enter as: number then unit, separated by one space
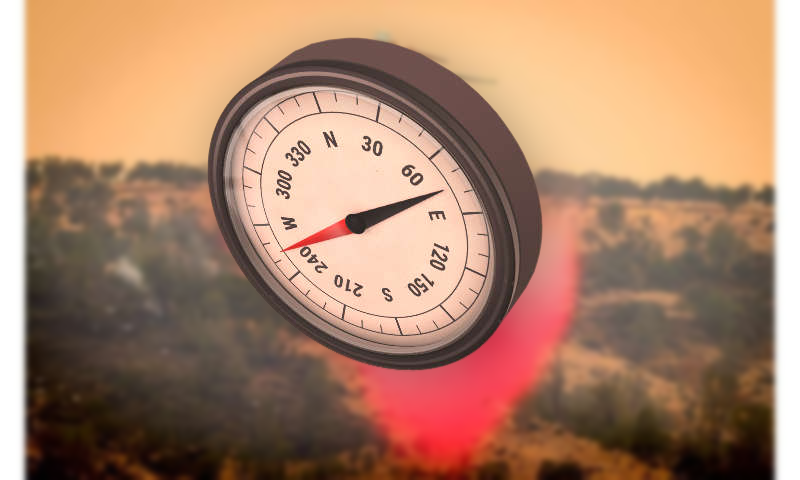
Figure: 255 °
